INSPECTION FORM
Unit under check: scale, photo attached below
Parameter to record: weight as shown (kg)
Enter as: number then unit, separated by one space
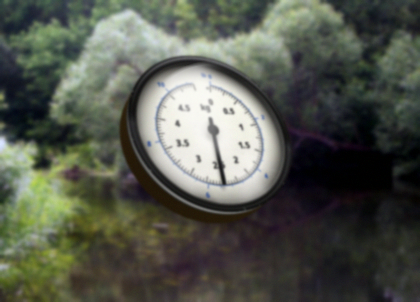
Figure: 2.5 kg
